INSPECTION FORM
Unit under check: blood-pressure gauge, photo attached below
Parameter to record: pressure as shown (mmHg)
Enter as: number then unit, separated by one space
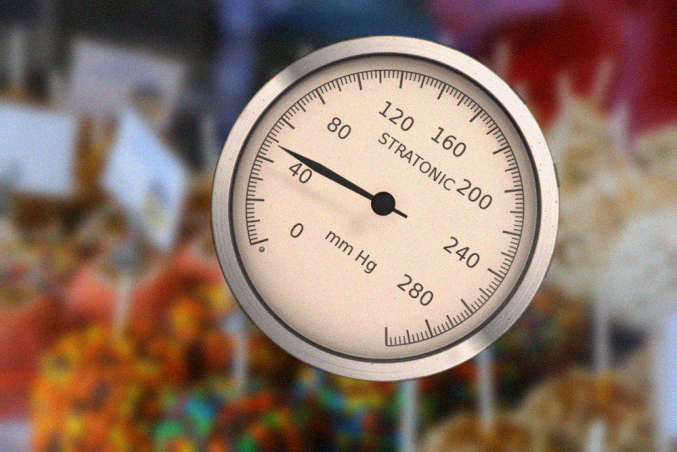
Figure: 48 mmHg
